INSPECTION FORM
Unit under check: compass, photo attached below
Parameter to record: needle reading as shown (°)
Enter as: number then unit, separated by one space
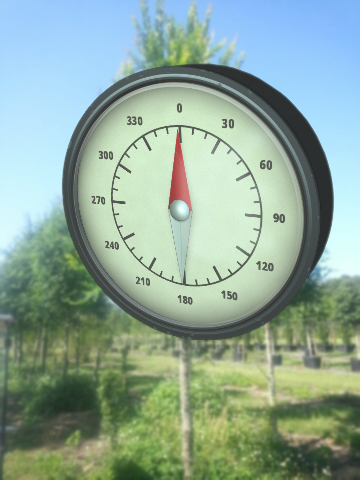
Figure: 0 °
